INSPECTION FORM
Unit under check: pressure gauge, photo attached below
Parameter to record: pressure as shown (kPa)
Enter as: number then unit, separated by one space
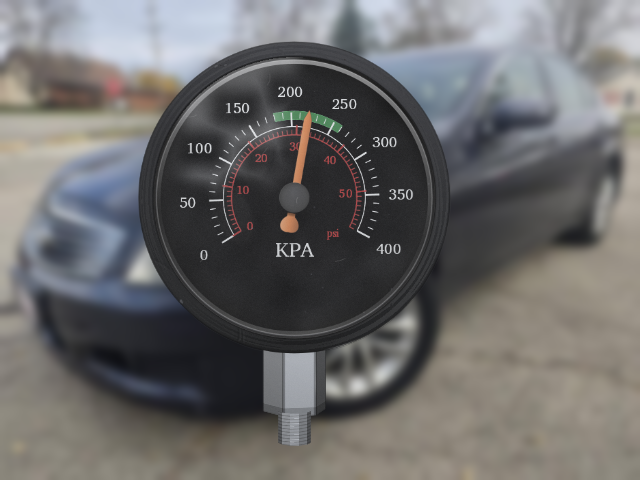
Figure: 220 kPa
